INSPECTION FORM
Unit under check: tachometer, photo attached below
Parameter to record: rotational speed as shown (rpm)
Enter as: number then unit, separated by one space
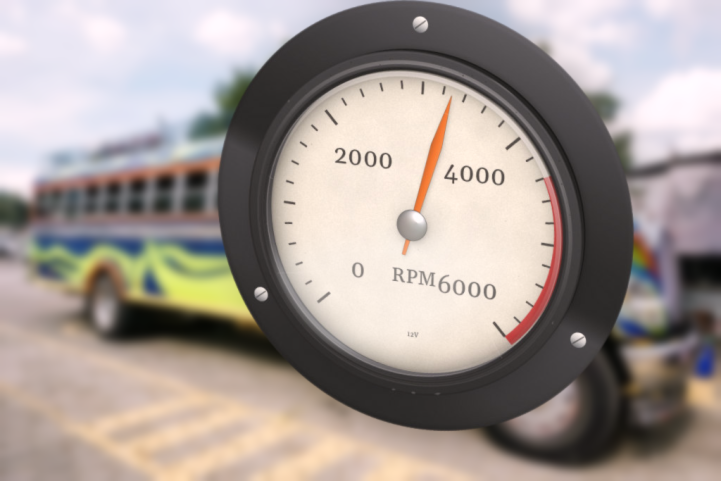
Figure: 3300 rpm
